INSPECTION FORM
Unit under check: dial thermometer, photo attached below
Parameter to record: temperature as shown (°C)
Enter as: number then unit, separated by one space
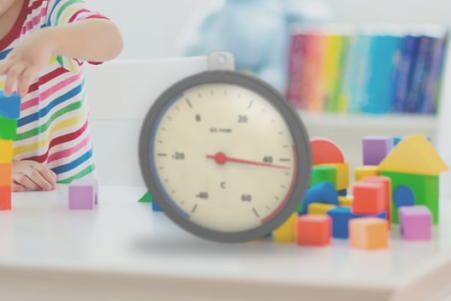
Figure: 42 °C
